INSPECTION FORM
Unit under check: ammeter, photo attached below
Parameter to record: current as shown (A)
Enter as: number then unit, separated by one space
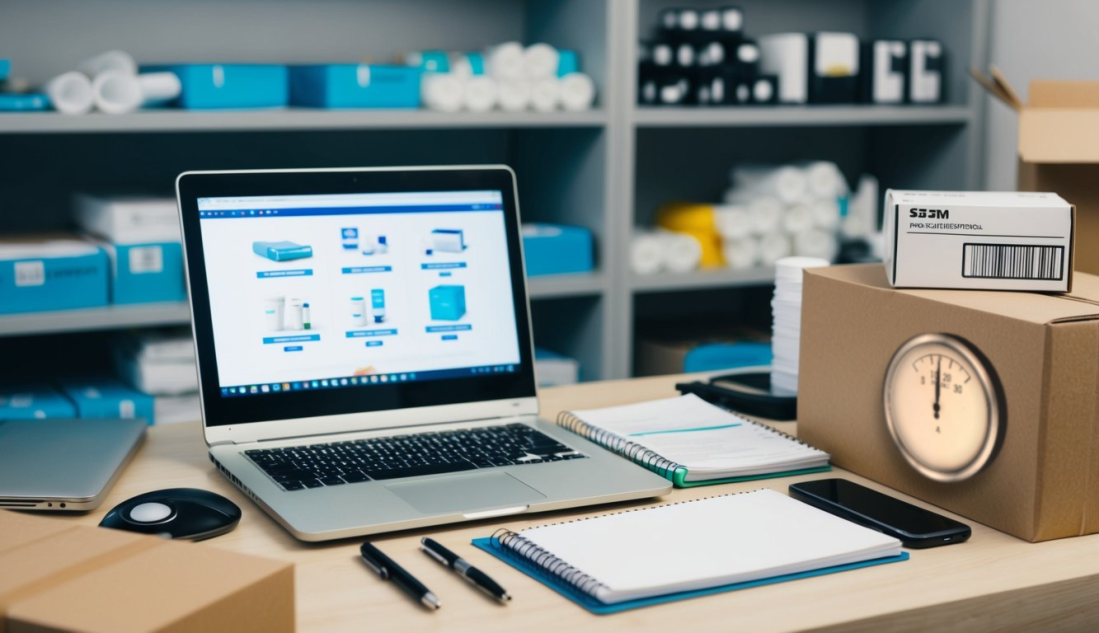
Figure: 15 A
